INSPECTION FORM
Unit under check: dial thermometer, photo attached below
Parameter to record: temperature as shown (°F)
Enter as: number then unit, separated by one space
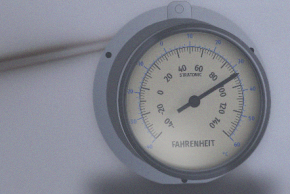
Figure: 90 °F
